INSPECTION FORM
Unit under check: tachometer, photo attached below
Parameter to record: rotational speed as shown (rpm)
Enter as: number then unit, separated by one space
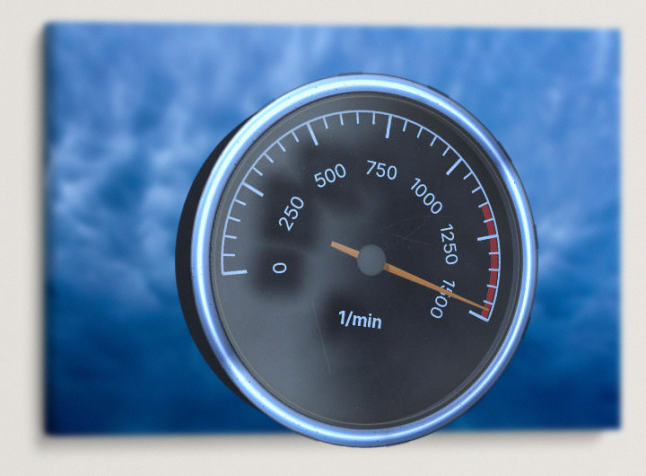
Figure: 1475 rpm
